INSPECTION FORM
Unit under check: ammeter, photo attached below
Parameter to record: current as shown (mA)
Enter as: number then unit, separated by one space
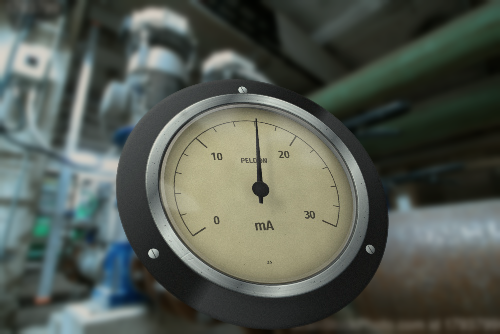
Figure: 16 mA
